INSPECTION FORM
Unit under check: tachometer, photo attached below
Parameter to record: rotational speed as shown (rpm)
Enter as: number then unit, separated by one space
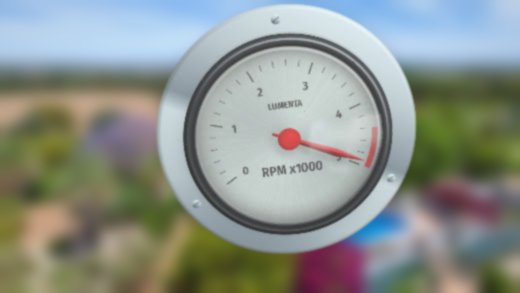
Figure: 4900 rpm
